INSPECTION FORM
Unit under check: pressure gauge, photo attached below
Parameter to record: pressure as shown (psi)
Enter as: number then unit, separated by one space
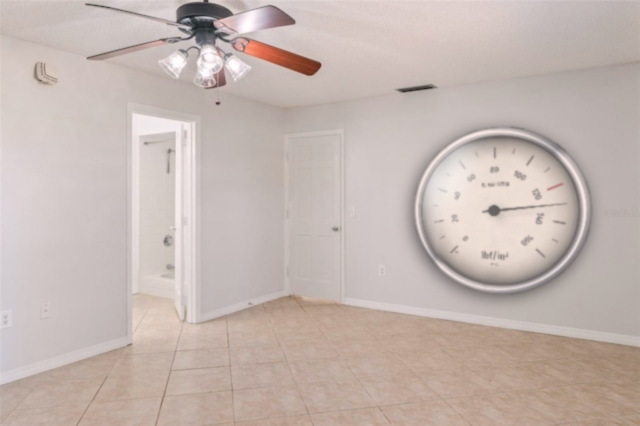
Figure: 130 psi
